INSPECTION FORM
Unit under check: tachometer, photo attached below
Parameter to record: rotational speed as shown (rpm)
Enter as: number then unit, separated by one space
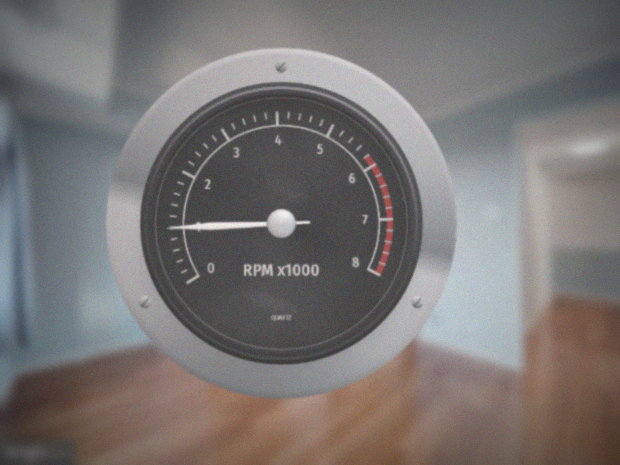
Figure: 1000 rpm
